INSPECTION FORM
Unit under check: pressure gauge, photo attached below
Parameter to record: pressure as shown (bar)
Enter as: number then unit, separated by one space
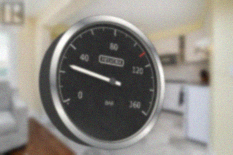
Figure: 25 bar
